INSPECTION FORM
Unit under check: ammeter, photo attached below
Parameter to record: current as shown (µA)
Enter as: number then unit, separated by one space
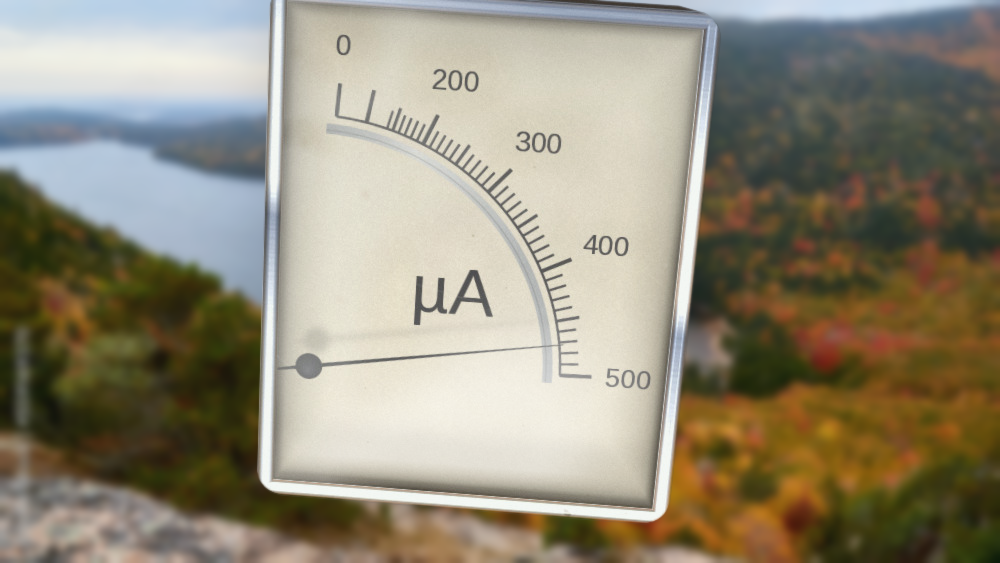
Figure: 470 µA
